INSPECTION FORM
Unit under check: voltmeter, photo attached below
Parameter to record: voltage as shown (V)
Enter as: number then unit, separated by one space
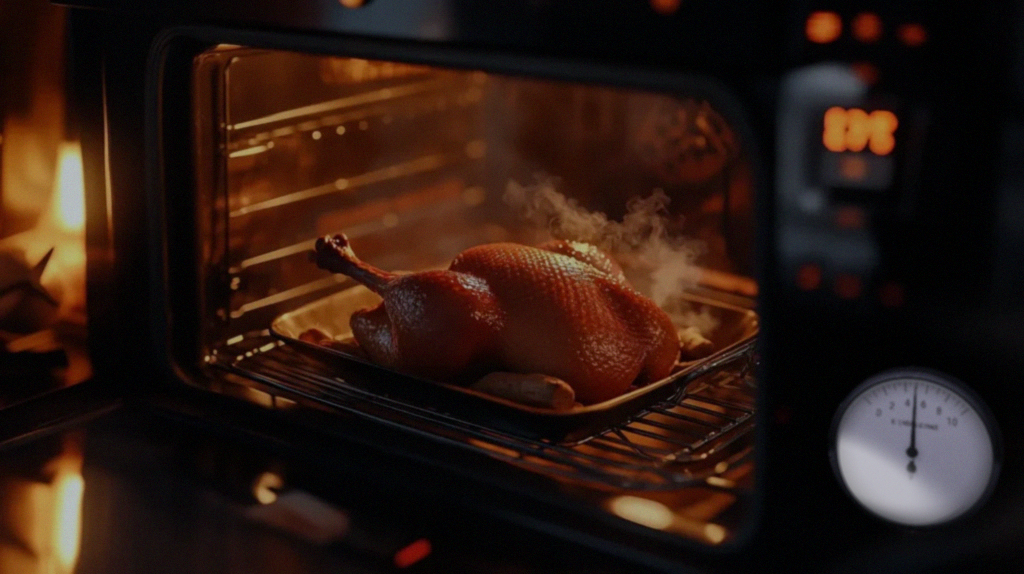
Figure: 5 V
